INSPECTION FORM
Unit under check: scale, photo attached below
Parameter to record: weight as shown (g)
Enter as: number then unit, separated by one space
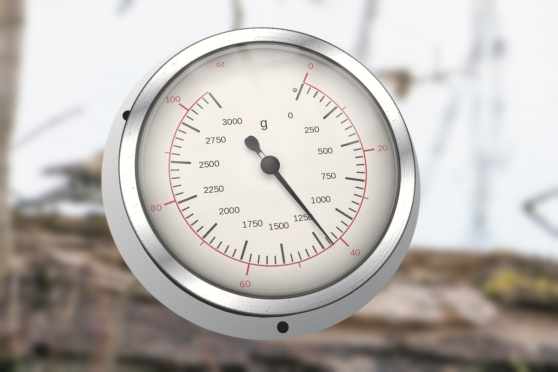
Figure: 1200 g
